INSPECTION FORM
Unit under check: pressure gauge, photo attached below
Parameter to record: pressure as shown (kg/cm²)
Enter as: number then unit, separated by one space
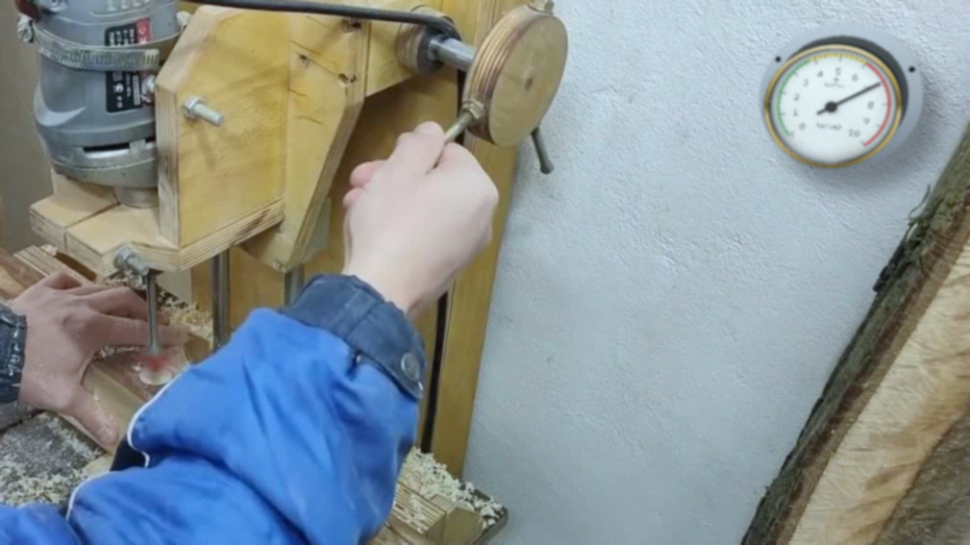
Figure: 7 kg/cm²
